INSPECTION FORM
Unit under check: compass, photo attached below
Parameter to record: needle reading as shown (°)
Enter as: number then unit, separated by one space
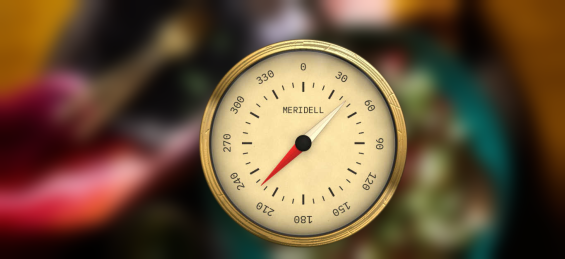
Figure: 225 °
